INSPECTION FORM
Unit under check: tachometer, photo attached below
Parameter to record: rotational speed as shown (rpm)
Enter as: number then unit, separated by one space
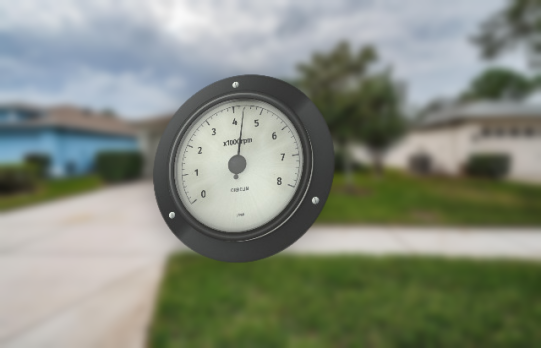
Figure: 4400 rpm
